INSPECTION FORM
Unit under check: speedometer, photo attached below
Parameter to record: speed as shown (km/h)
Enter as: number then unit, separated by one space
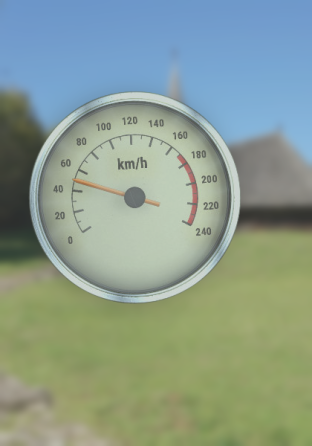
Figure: 50 km/h
